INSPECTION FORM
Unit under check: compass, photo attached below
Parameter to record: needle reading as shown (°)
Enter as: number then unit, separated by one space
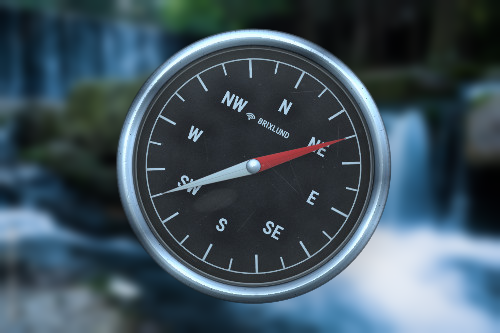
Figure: 45 °
